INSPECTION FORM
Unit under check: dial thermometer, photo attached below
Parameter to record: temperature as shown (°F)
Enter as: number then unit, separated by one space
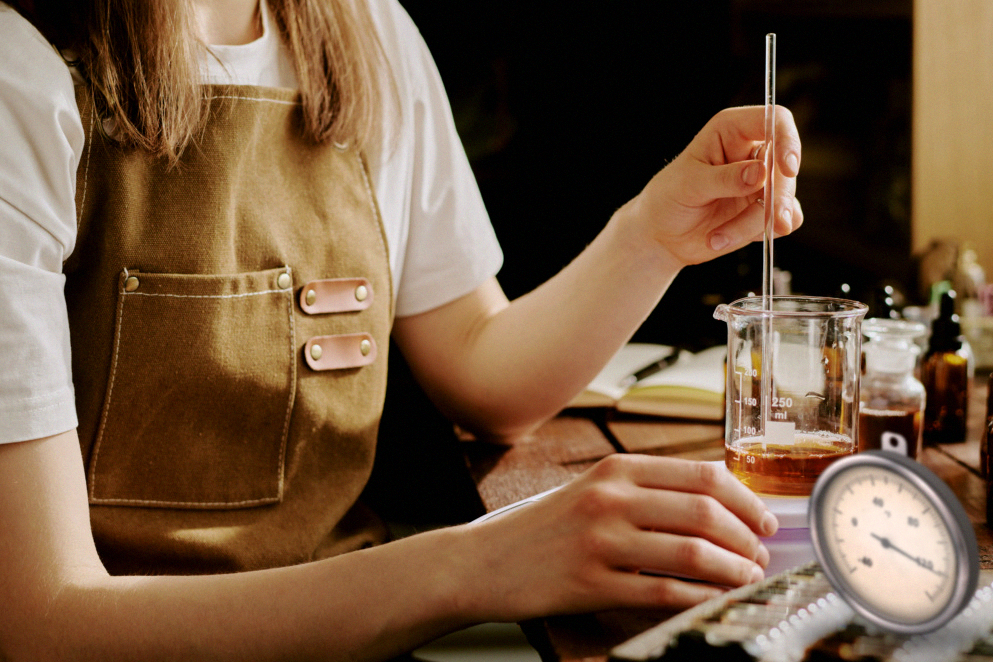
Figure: 120 °F
